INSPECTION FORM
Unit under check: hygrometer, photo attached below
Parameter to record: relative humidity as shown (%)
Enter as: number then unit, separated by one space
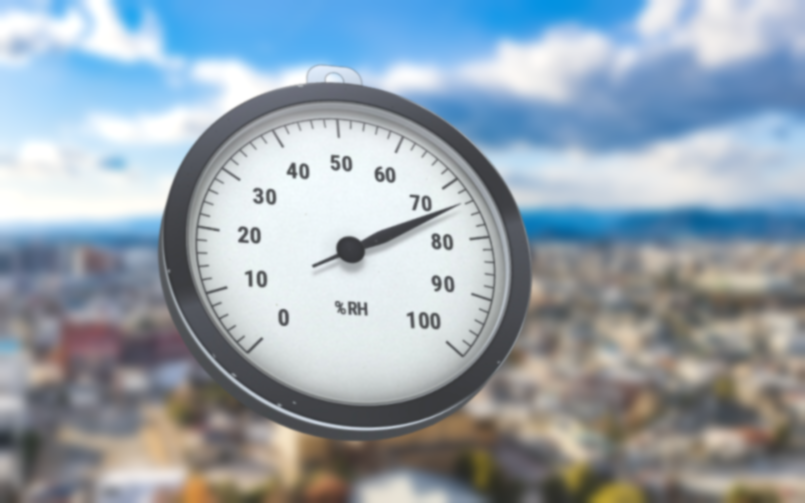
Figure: 74 %
